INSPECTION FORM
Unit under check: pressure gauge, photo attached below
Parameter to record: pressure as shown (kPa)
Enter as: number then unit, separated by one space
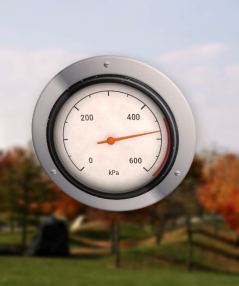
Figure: 475 kPa
